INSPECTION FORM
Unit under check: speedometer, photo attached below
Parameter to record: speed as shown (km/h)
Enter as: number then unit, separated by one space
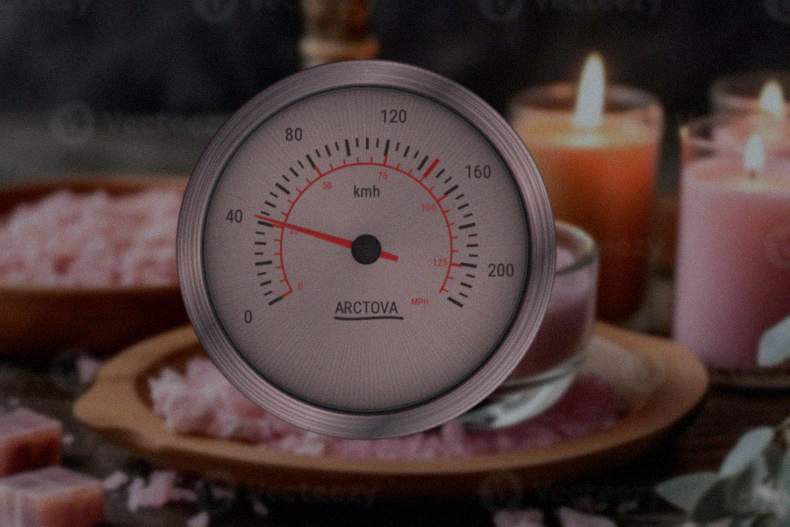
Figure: 42.5 km/h
